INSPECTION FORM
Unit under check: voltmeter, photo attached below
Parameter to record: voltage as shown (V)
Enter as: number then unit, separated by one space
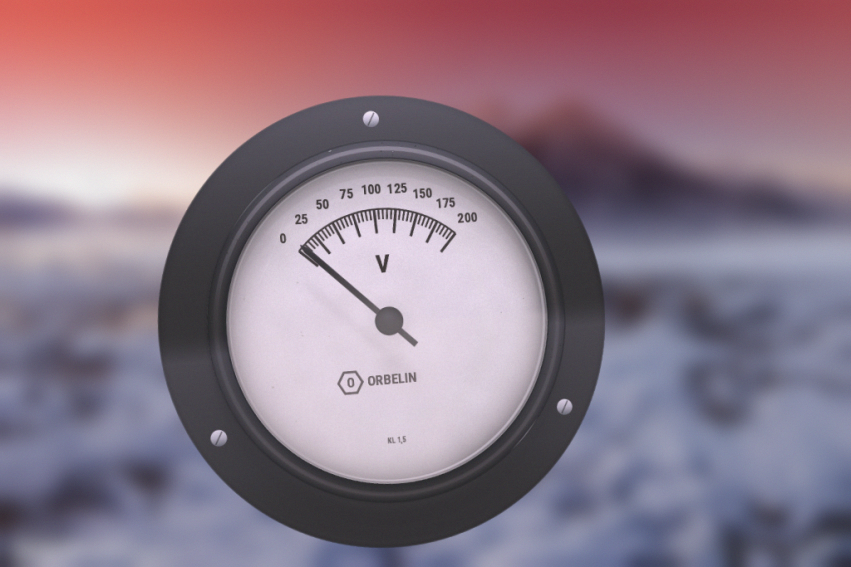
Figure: 5 V
